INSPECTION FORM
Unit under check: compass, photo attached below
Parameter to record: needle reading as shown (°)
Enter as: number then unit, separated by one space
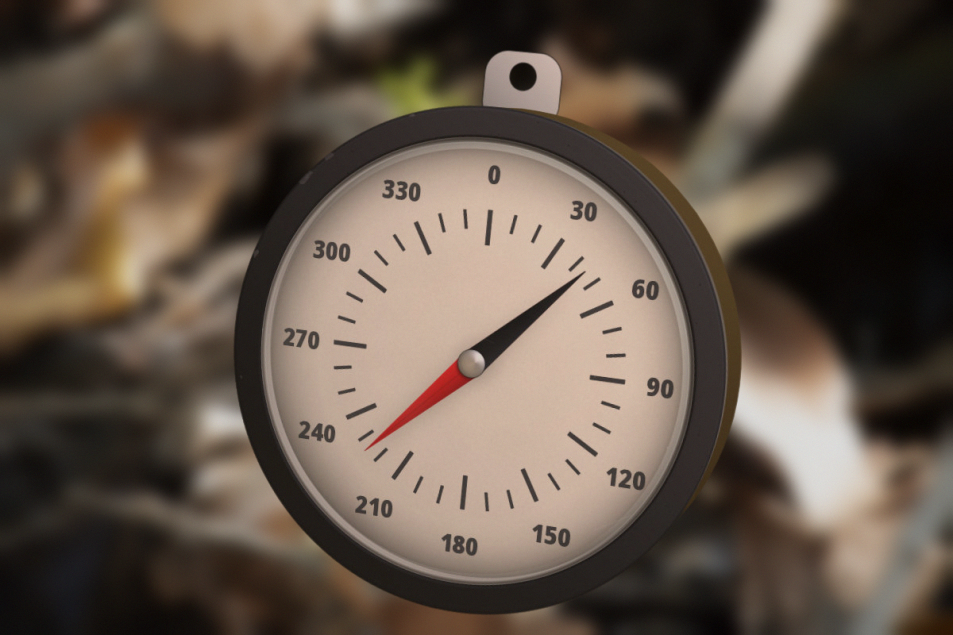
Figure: 225 °
